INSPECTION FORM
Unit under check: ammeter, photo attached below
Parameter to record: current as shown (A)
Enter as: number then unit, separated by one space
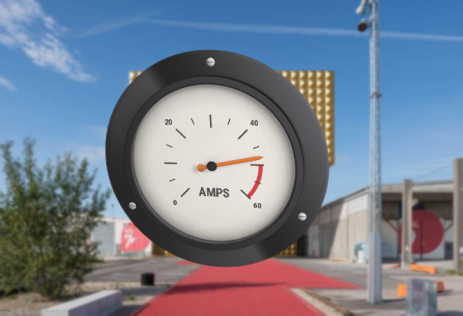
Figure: 47.5 A
